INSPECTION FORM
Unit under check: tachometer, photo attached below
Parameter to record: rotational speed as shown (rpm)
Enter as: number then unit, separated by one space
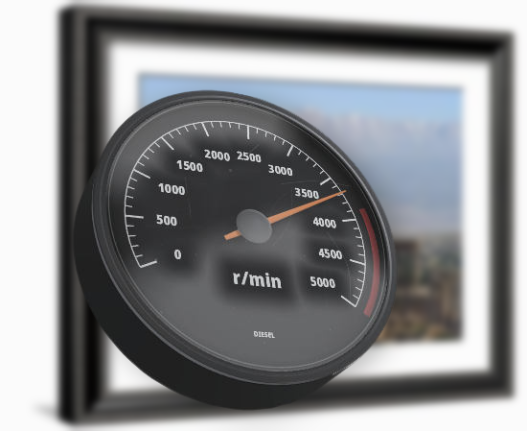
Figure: 3700 rpm
